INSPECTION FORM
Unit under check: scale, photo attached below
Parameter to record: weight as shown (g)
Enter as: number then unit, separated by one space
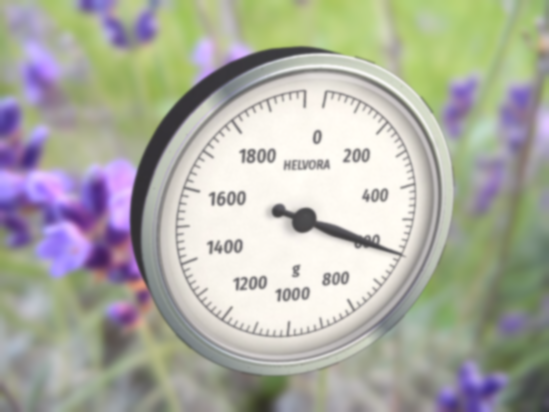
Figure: 600 g
